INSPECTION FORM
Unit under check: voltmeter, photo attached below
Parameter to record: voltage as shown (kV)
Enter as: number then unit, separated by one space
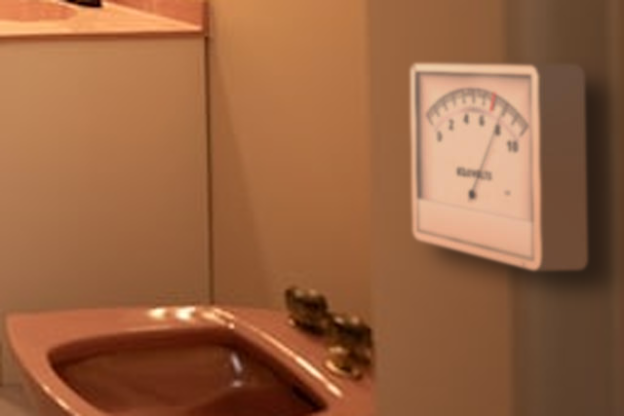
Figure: 8 kV
